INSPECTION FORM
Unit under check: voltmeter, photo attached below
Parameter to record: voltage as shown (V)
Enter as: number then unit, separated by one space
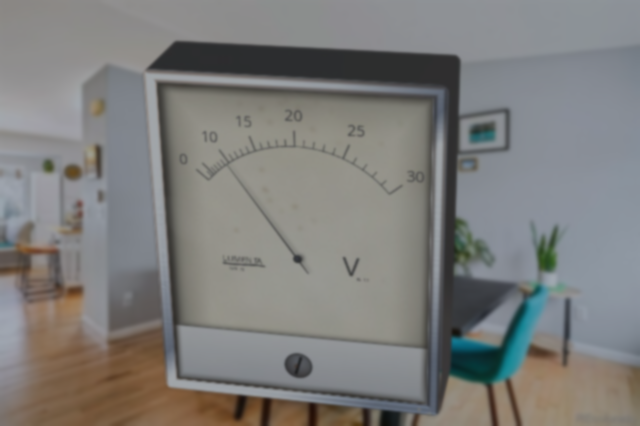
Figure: 10 V
